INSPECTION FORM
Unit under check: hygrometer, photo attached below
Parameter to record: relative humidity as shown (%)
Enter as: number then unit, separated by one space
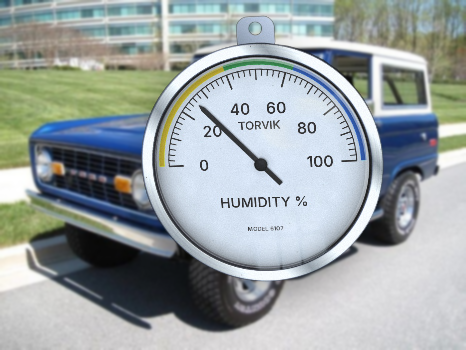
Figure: 26 %
